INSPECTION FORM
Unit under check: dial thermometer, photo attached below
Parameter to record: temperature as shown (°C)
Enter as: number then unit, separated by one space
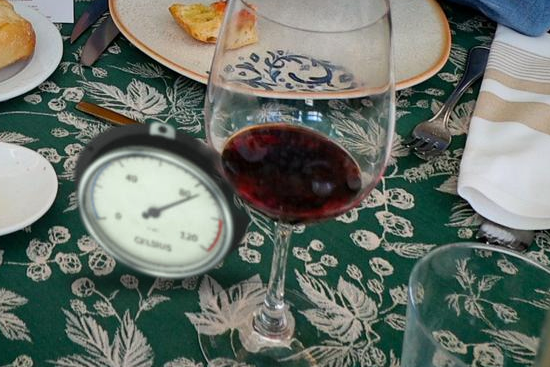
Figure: 84 °C
